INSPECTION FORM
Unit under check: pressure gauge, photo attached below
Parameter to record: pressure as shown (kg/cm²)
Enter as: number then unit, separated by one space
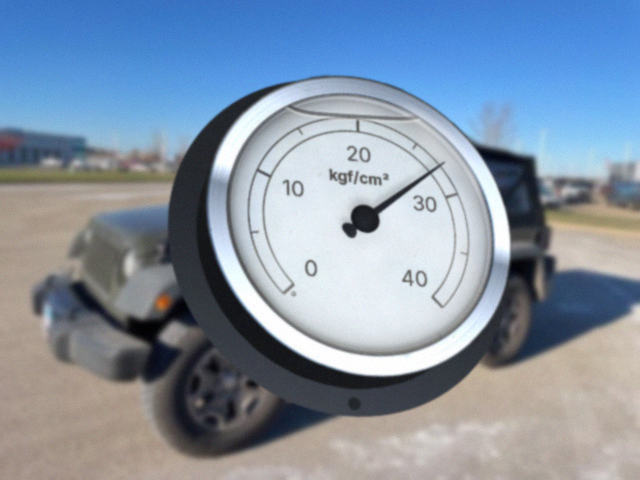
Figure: 27.5 kg/cm²
